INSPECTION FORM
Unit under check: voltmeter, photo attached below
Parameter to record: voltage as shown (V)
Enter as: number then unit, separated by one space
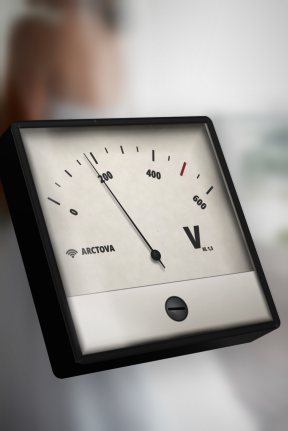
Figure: 175 V
